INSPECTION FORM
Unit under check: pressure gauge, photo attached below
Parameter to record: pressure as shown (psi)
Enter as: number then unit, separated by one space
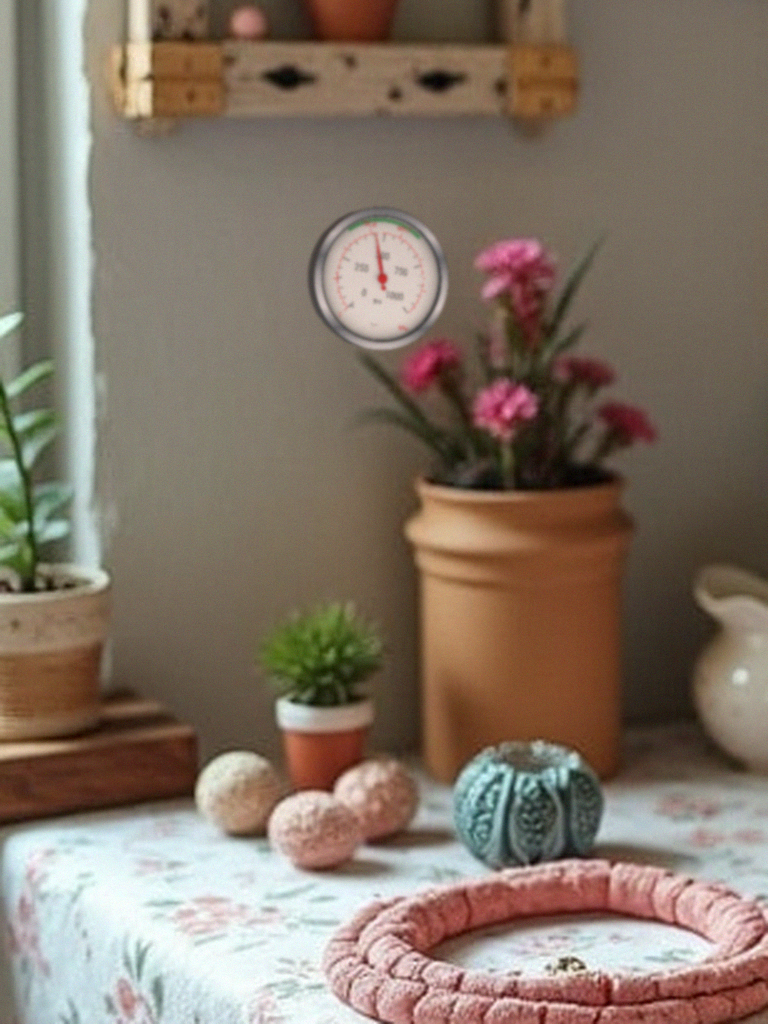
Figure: 450 psi
